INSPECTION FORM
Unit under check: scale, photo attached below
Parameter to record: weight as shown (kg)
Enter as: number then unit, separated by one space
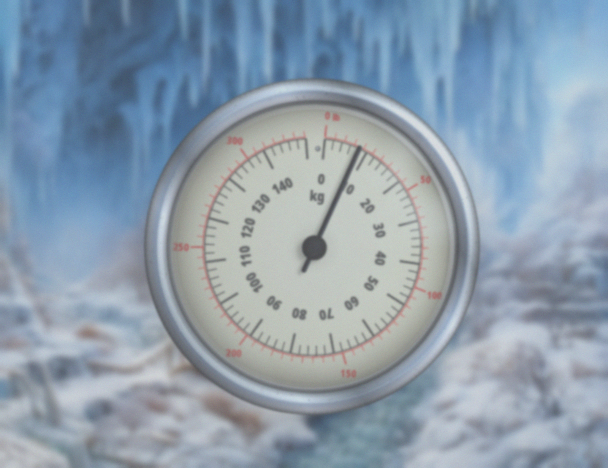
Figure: 8 kg
